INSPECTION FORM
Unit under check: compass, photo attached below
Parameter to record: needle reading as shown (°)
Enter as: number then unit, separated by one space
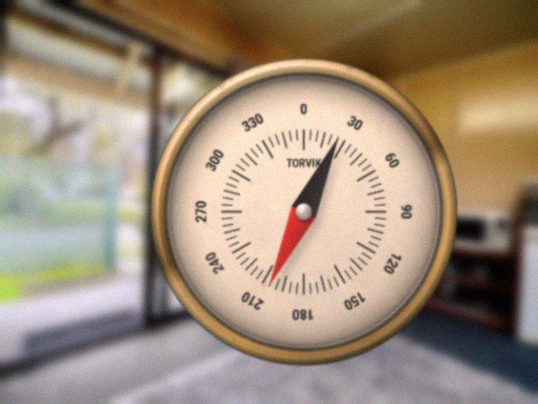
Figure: 205 °
